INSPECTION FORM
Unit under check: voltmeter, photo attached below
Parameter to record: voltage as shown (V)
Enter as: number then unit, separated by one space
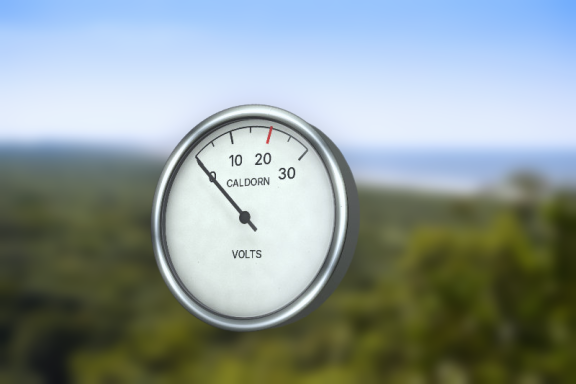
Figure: 0 V
